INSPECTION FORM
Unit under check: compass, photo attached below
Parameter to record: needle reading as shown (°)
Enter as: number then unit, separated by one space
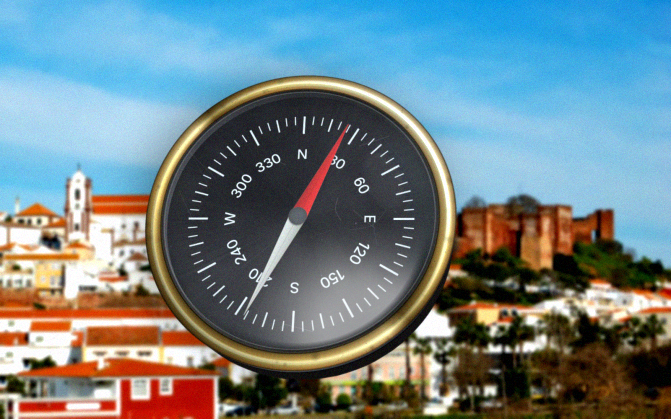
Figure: 25 °
